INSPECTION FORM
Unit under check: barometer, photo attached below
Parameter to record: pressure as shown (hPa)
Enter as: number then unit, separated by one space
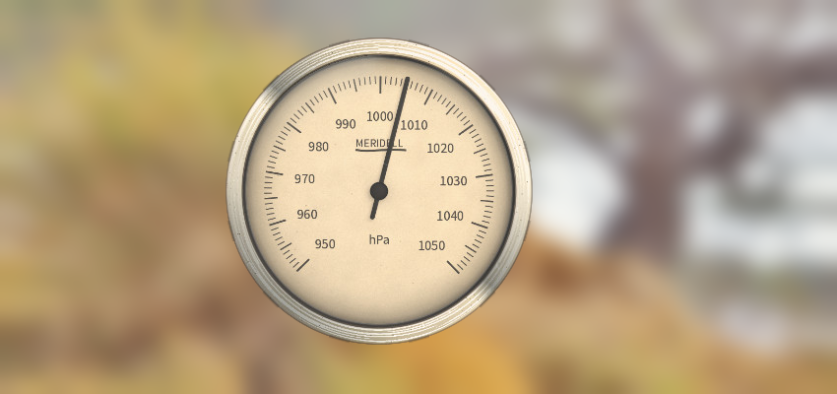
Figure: 1005 hPa
